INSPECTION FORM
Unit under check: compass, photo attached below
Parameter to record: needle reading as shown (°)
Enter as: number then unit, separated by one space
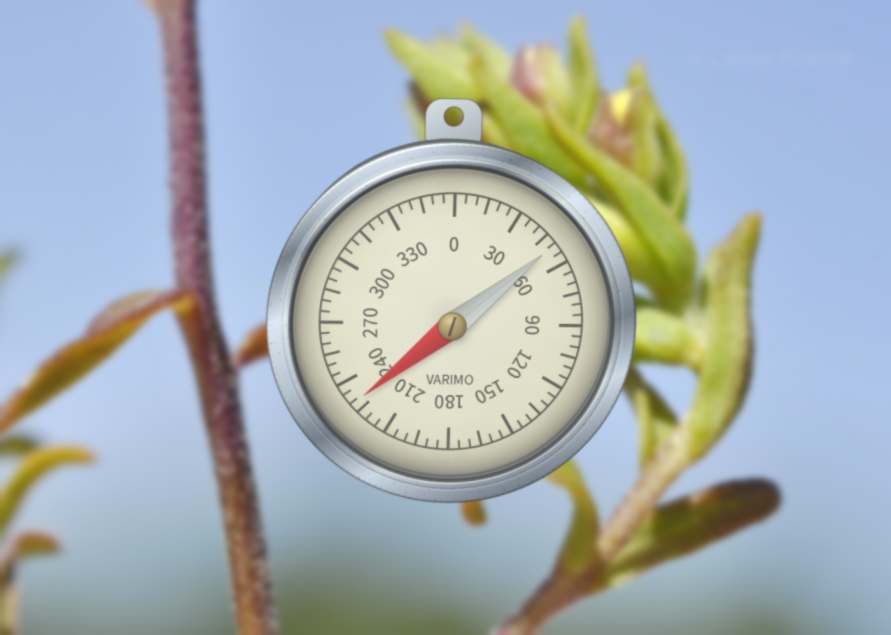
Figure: 230 °
